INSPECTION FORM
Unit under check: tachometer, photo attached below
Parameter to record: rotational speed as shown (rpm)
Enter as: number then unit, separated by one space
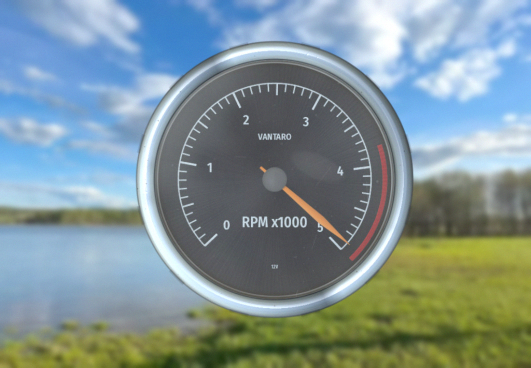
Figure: 4900 rpm
